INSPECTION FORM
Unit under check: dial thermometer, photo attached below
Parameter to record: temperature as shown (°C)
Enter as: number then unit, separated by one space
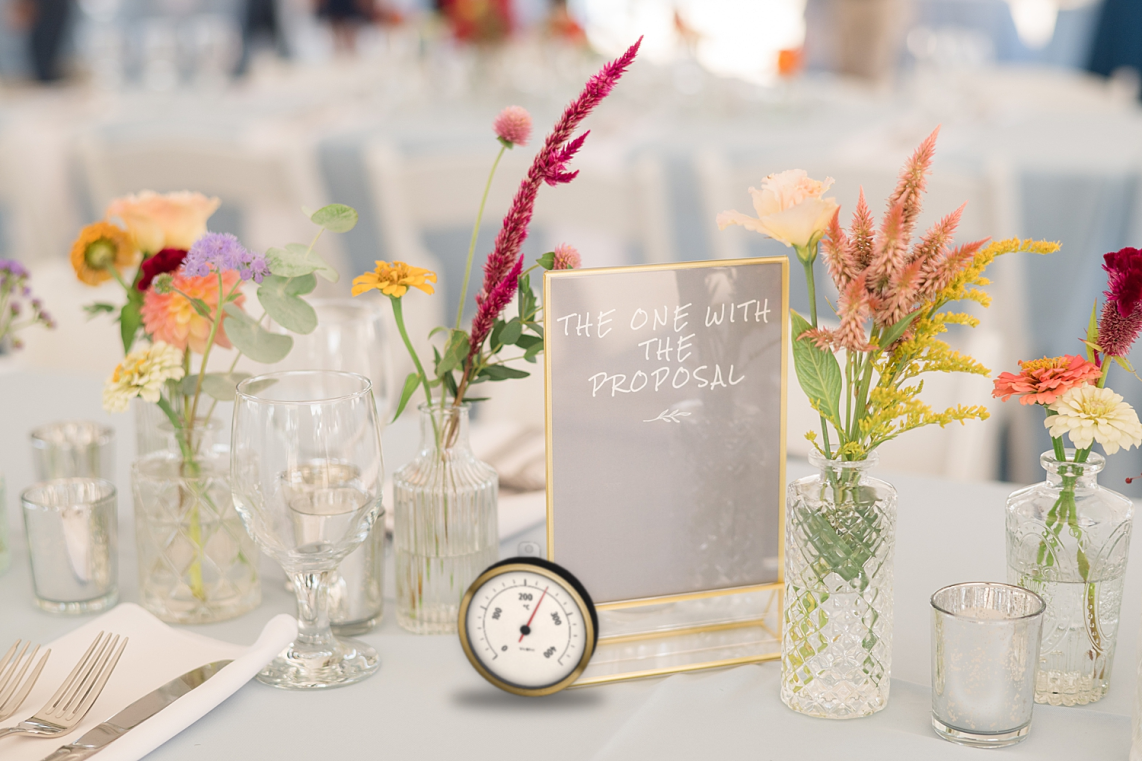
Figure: 240 °C
